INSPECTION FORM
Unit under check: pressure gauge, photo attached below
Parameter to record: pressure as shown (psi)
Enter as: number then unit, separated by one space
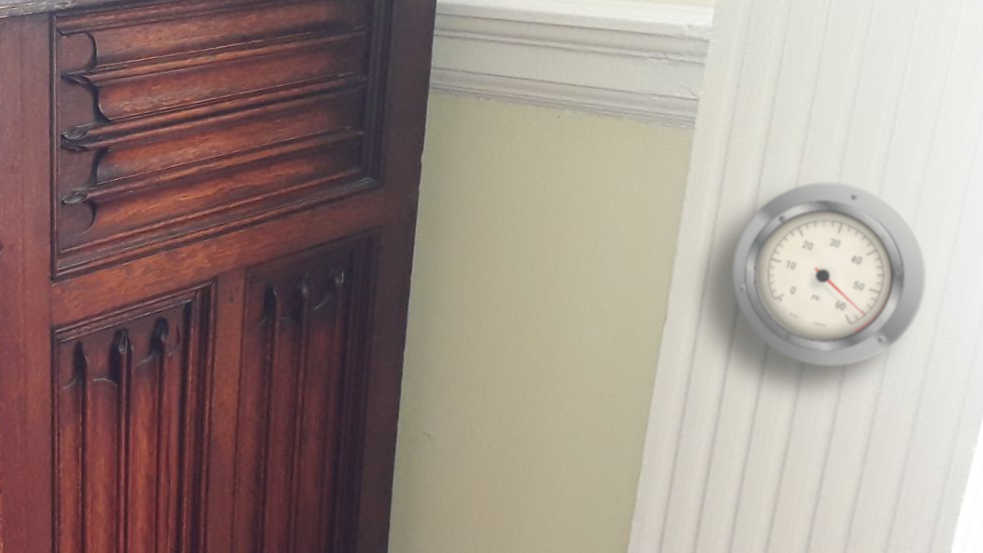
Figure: 56 psi
